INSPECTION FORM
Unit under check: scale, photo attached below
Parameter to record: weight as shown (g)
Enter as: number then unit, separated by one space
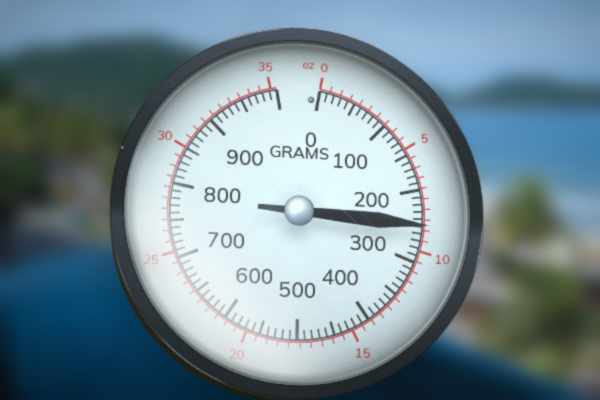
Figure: 250 g
